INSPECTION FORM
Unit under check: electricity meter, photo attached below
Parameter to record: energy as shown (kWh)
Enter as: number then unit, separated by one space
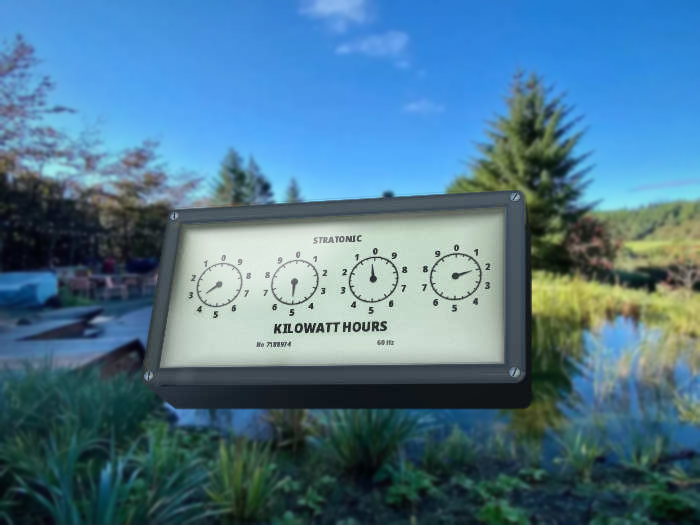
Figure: 3502 kWh
